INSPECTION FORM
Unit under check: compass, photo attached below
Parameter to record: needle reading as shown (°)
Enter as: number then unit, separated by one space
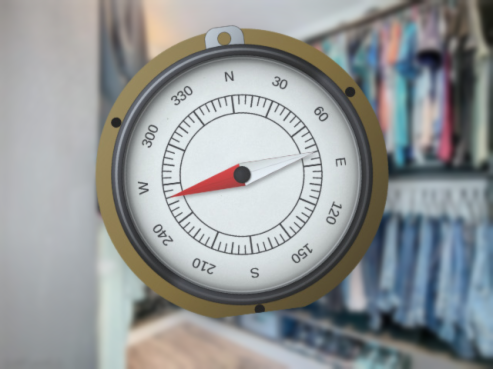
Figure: 260 °
